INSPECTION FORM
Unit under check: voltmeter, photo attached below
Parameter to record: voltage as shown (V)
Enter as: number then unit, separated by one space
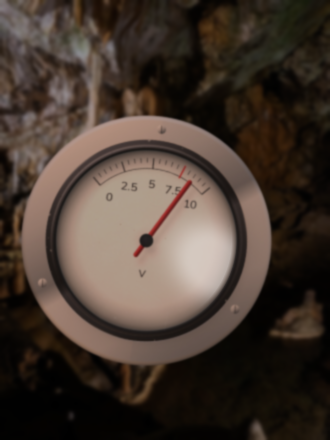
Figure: 8.5 V
